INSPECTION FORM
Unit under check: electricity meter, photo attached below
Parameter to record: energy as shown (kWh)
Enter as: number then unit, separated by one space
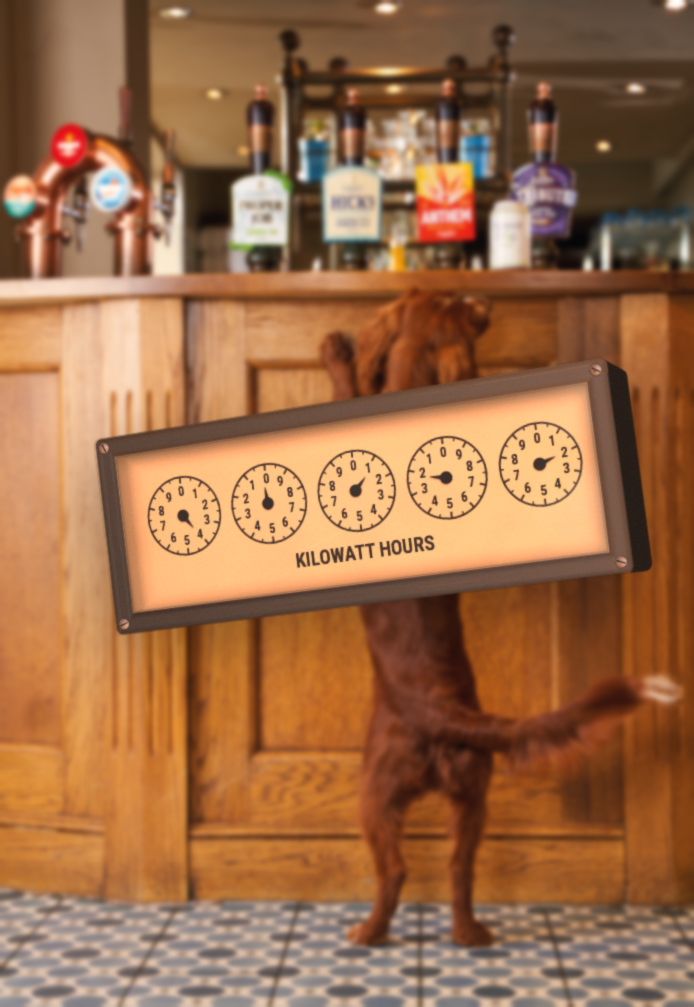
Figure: 40122 kWh
